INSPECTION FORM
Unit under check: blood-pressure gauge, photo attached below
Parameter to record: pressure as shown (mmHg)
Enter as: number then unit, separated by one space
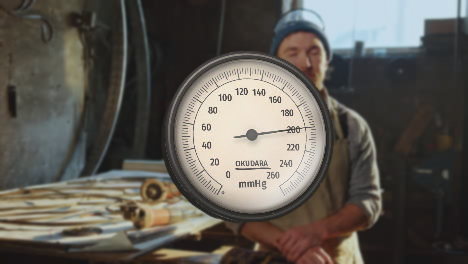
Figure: 200 mmHg
